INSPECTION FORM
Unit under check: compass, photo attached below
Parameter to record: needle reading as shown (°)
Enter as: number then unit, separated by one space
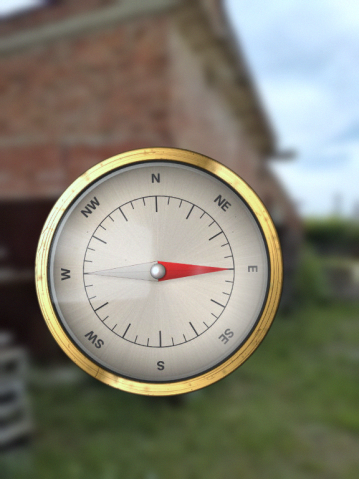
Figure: 90 °
